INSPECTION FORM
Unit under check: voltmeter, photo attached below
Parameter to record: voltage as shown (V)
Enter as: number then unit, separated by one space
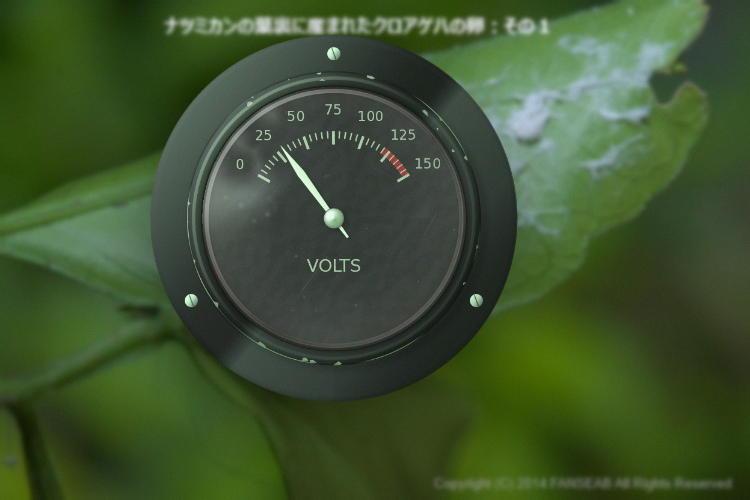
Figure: 30 V
